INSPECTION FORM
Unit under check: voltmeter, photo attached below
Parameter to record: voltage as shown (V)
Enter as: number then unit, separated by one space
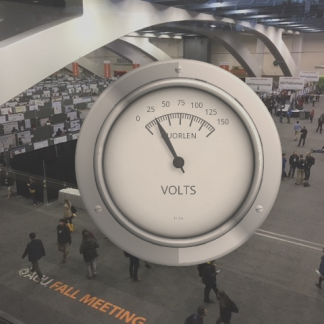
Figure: 25 V
